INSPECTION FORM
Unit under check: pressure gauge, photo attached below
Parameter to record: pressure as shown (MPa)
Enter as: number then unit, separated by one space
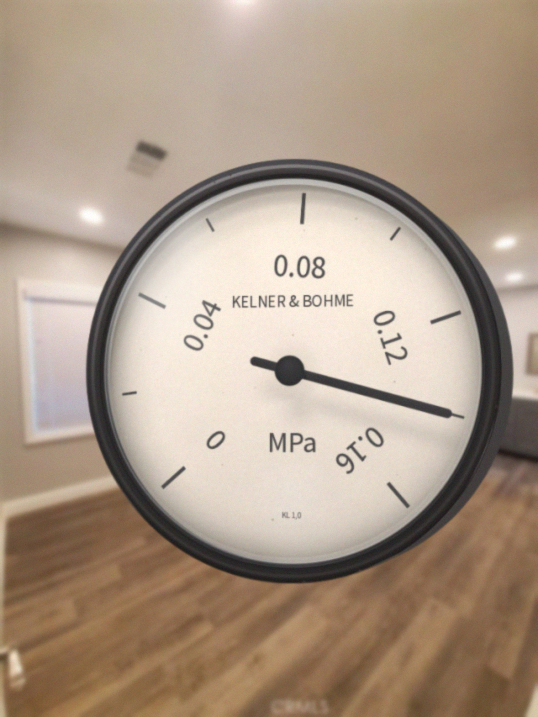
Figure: 0.14 MPa
